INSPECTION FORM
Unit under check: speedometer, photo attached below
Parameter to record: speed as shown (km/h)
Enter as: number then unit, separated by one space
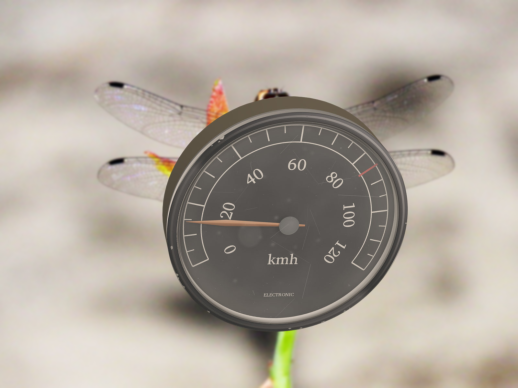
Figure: 15 km/h
